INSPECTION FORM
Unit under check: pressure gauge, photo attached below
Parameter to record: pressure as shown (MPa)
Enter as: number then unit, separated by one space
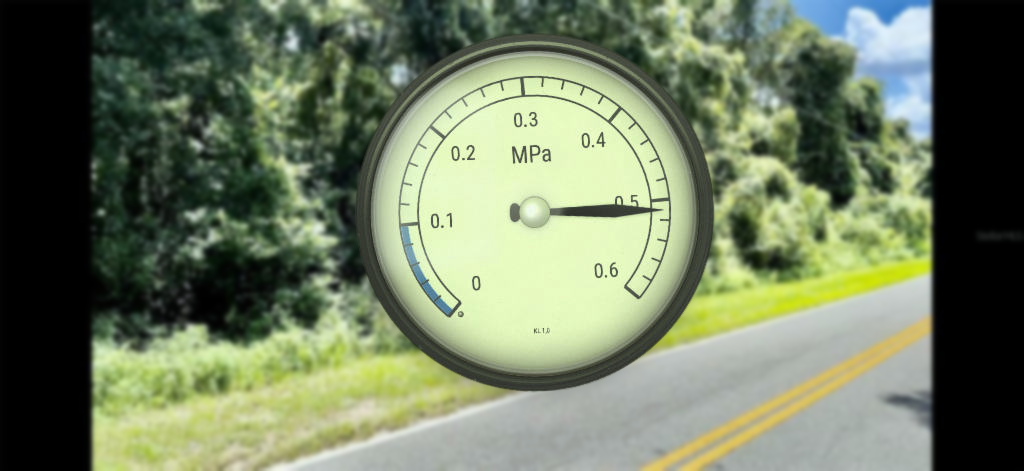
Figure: 0.51 MPa
